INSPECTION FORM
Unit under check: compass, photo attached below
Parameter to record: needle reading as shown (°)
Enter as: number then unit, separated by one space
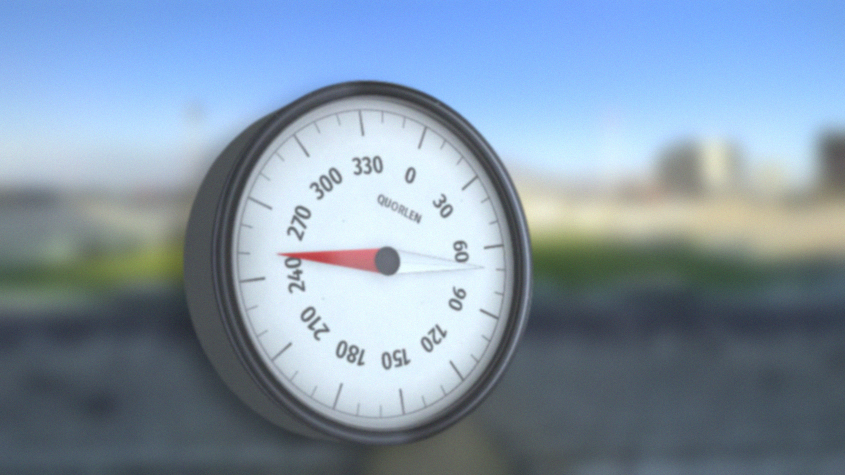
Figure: 250 °
